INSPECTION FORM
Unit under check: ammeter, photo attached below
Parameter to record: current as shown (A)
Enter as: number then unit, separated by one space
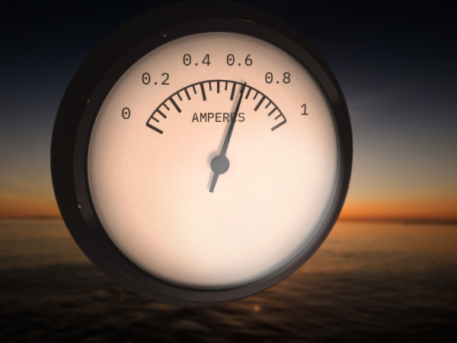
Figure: 0.65 A
